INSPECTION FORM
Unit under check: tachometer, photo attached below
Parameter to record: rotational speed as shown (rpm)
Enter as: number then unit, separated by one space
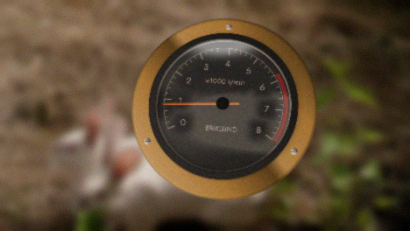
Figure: 800 rpm
